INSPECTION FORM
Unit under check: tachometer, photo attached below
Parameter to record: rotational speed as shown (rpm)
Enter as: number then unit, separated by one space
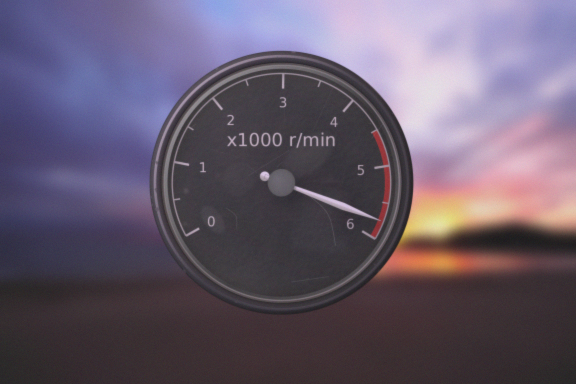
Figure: 5750 rpm
